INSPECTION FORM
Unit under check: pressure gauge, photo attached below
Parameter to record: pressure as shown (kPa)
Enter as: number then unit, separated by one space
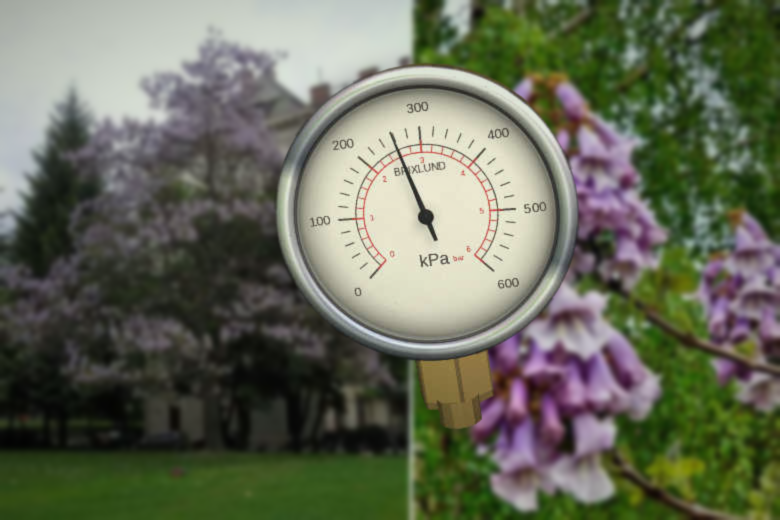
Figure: 260 kPa
